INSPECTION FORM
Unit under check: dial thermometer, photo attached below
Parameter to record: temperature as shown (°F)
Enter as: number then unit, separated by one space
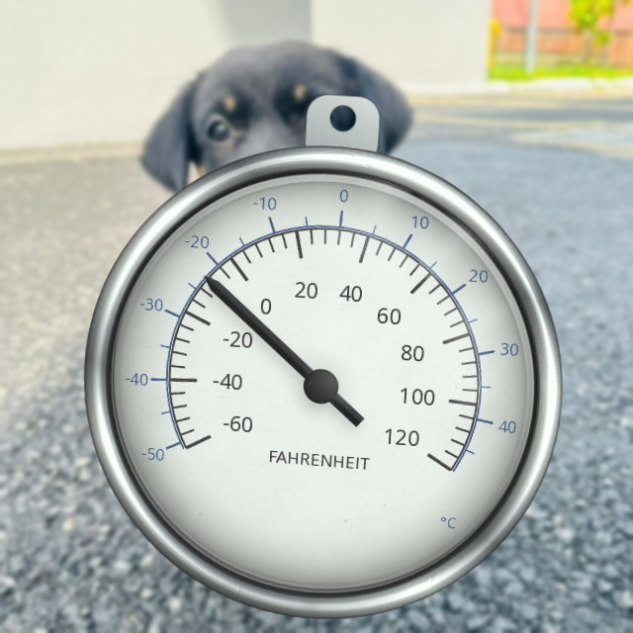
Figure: -8 °F
